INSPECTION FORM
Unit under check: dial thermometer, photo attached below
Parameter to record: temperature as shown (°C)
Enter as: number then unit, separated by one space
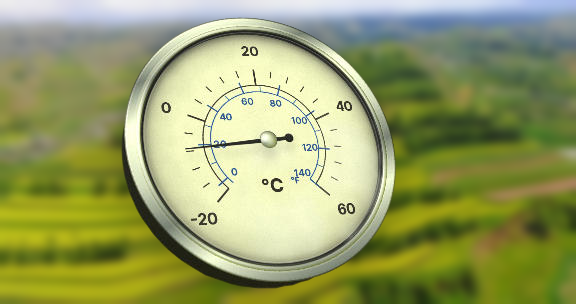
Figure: -8 °C
